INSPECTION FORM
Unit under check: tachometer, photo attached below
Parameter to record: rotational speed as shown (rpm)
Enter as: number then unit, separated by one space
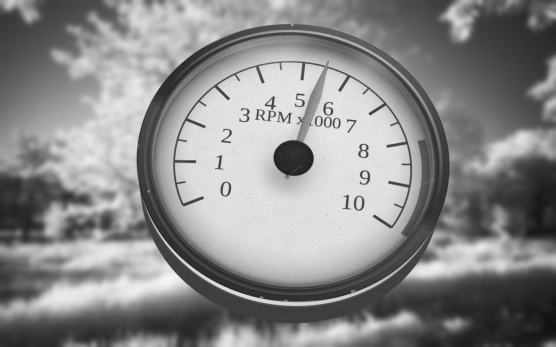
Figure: 5500 rpm
